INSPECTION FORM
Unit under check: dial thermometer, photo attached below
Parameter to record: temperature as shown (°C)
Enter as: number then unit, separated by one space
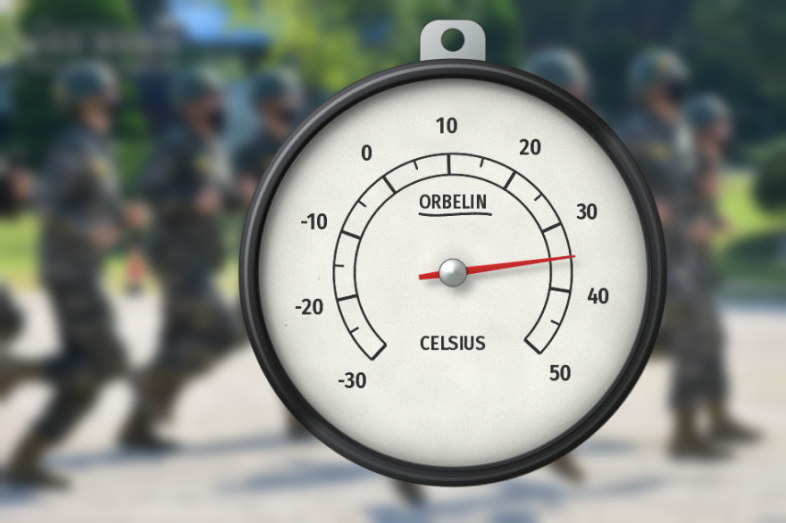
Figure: 35 °C
